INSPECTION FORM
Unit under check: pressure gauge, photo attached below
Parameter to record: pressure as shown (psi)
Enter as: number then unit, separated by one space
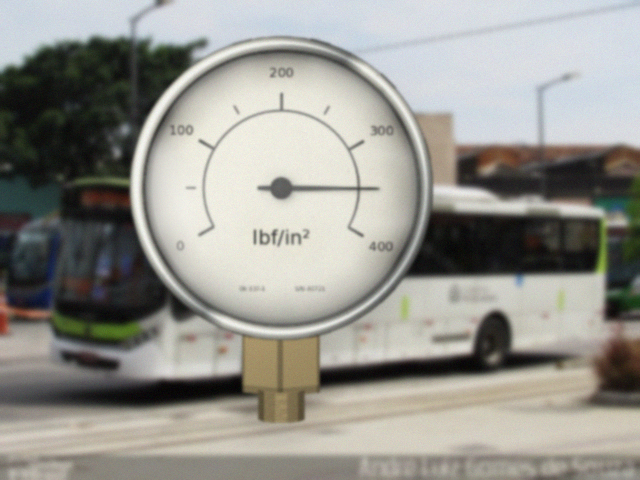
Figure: 350 psi
